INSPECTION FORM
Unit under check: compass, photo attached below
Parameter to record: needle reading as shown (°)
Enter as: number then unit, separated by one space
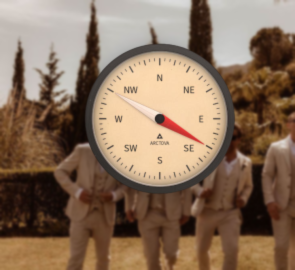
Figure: 120 °
